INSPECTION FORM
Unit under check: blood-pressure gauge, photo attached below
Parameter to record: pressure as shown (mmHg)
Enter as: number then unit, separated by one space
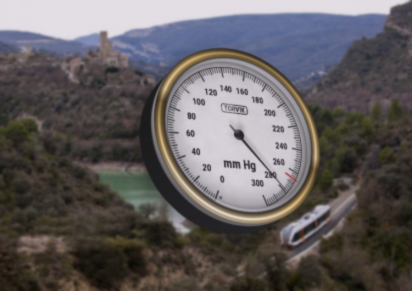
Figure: 280 mmHg
